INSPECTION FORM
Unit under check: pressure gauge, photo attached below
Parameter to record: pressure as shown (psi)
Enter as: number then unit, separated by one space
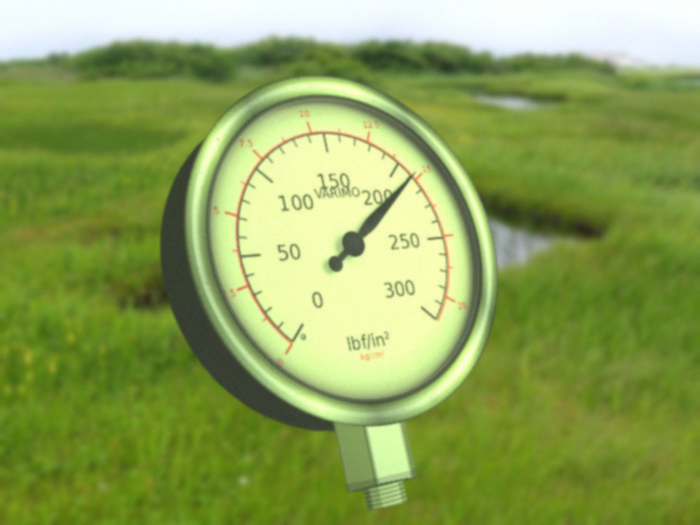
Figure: 210 psi
